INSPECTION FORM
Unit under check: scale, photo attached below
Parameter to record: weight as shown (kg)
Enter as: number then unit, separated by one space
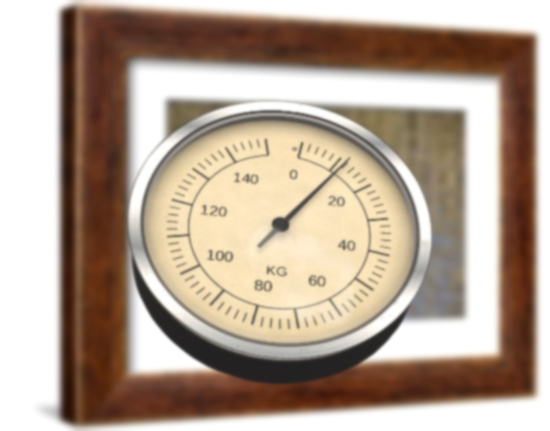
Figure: 12 kg
